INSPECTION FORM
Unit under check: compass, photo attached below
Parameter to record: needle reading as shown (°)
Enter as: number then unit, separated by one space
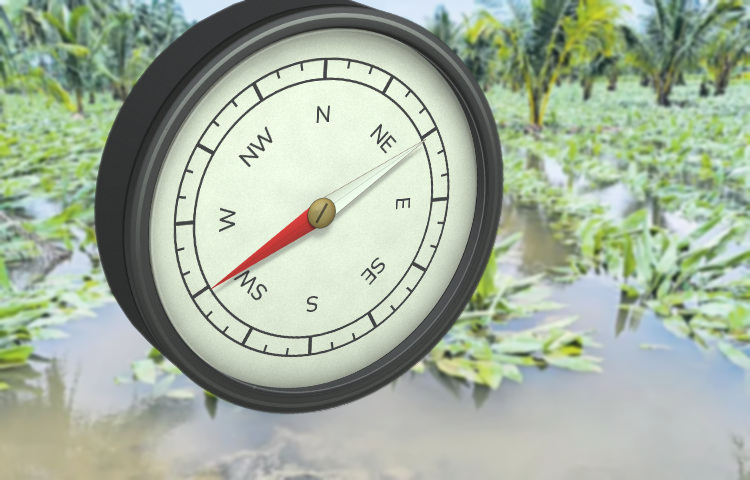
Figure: 240 °
